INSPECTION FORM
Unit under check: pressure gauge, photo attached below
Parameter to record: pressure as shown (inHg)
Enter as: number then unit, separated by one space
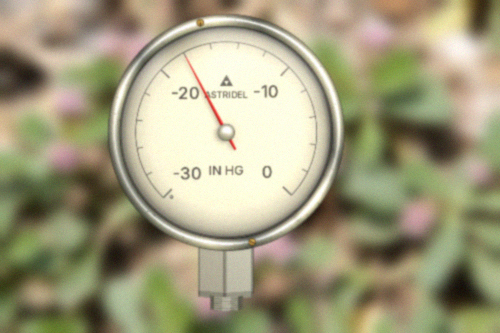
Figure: -18 inHg
